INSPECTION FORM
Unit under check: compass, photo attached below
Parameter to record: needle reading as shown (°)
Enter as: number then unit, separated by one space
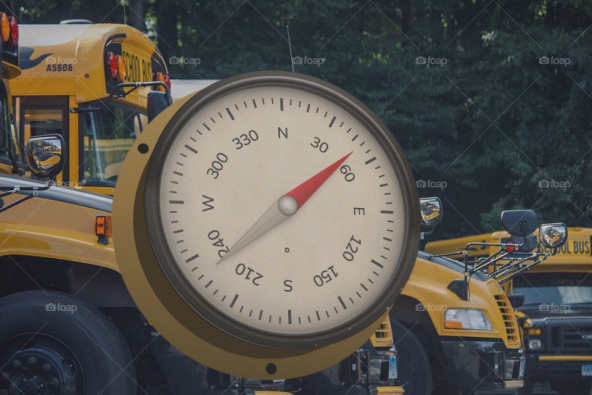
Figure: 50 °
